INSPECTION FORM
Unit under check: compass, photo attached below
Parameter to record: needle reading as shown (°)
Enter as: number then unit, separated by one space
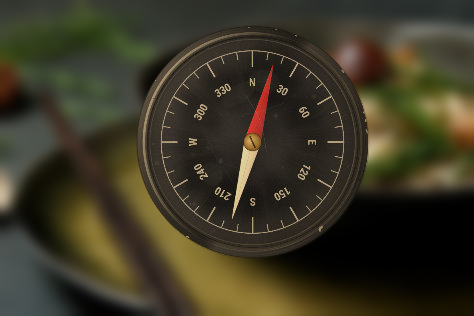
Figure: 15 °
